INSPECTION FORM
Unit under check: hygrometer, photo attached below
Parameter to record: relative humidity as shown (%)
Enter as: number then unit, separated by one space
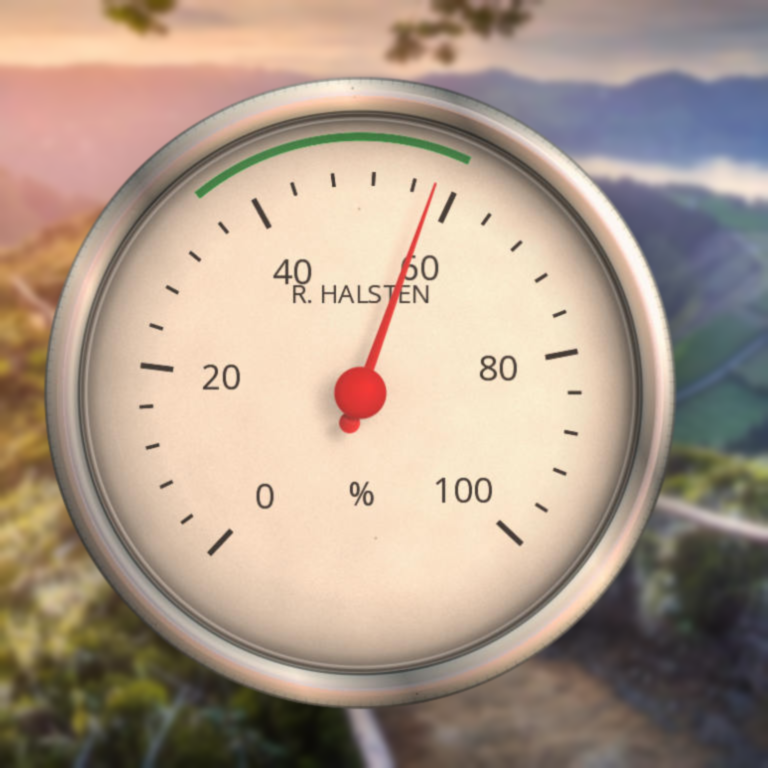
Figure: 58 %
